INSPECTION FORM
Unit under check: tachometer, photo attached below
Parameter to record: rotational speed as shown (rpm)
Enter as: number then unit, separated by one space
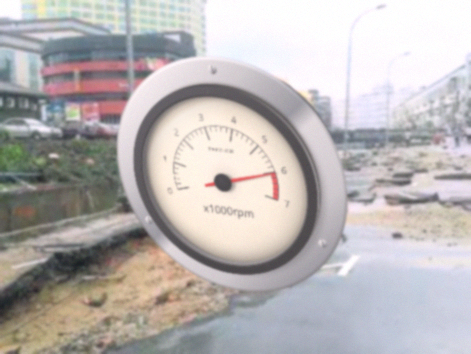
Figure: 6000 rpm
